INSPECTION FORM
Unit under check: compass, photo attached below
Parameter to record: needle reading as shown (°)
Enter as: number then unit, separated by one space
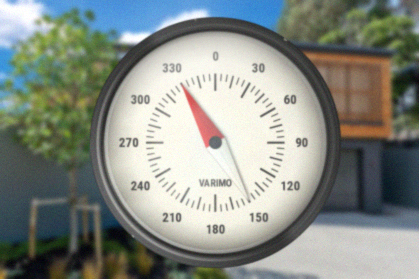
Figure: 330 °
